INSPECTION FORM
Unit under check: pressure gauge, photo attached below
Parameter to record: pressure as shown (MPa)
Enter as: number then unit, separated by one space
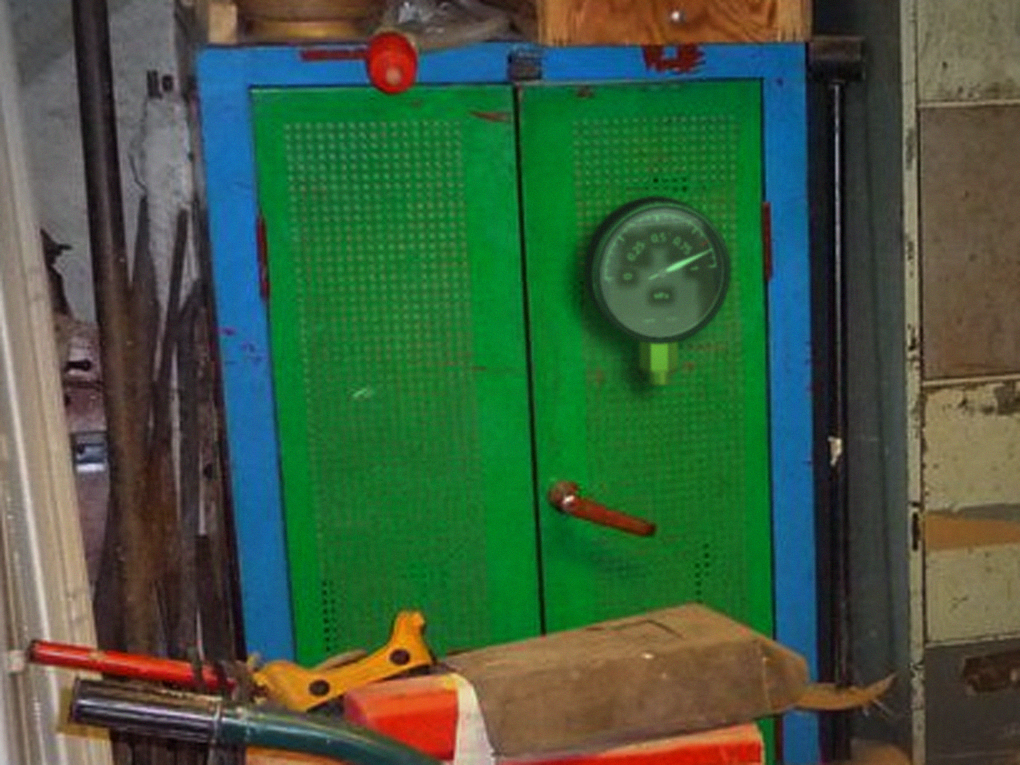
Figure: 0.9 MPa
